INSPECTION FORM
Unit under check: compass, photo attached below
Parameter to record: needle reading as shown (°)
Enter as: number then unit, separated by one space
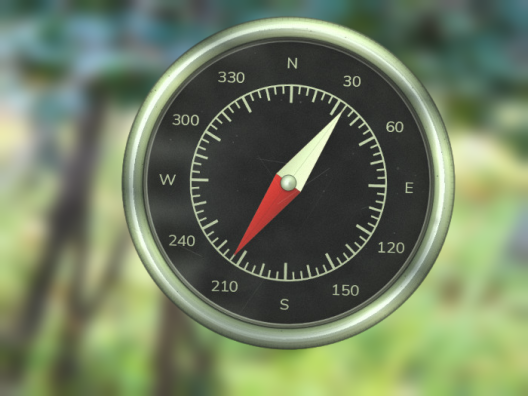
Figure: 215 °
